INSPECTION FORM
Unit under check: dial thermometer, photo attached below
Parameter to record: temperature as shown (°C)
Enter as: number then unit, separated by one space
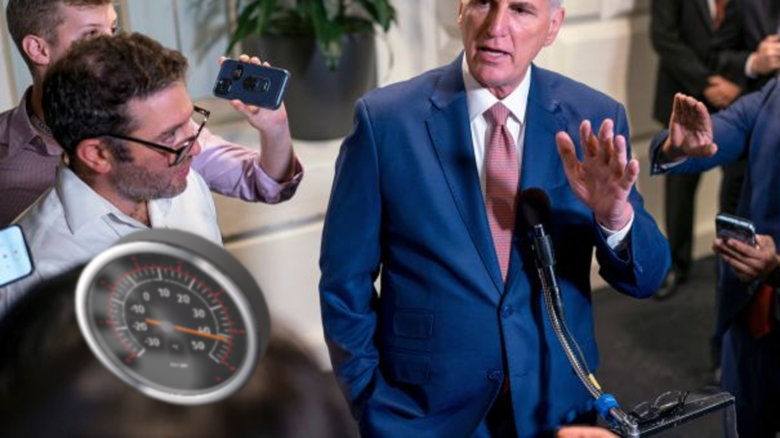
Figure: 40 °C
